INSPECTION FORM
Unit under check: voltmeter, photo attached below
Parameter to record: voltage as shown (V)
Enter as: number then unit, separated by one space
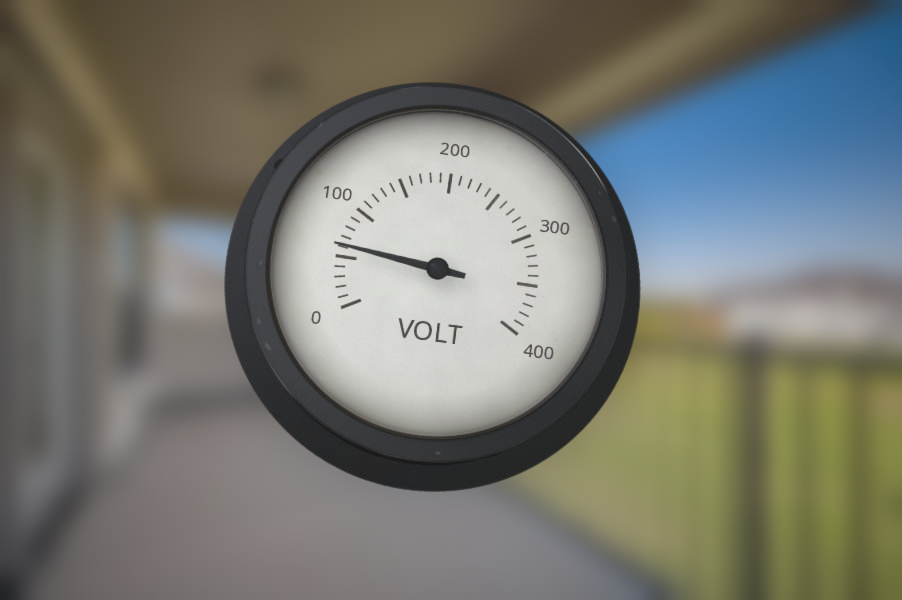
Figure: 60 V
